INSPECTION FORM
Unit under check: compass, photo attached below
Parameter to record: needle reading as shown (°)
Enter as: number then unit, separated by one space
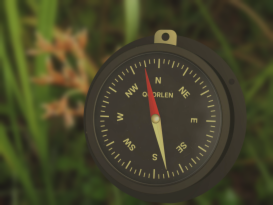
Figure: 345 °
